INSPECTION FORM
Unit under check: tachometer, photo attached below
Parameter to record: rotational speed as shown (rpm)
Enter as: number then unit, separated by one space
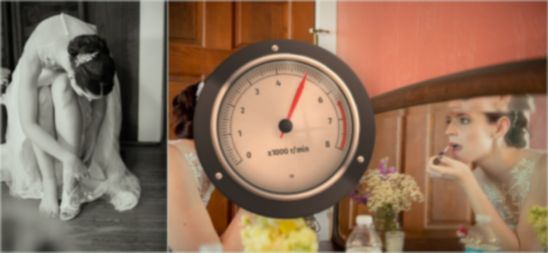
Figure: 5000 rpm
